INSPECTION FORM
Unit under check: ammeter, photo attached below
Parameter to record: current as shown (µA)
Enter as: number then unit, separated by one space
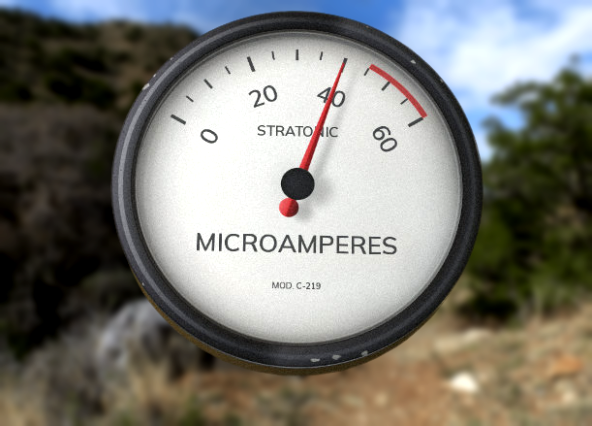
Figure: 40 µA
